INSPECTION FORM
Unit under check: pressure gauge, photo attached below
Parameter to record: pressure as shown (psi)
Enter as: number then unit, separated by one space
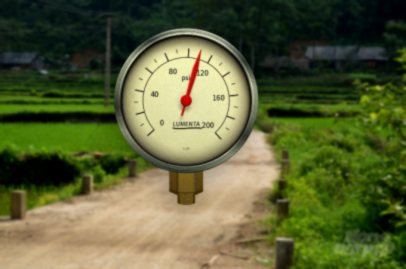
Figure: 110 psi
